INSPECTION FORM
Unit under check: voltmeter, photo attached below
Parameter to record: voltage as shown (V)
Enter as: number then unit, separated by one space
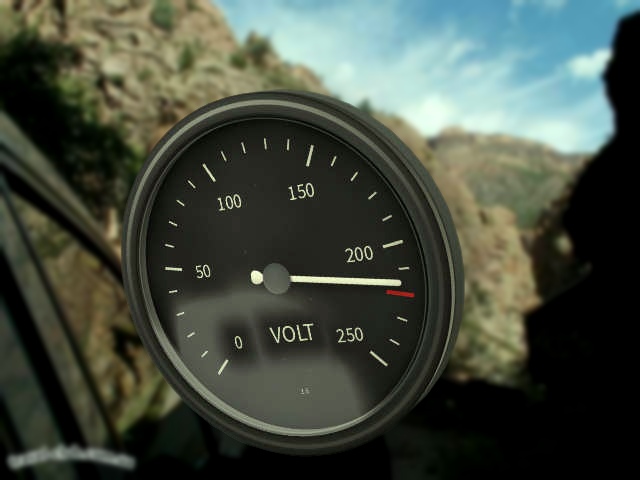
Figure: 215 V
